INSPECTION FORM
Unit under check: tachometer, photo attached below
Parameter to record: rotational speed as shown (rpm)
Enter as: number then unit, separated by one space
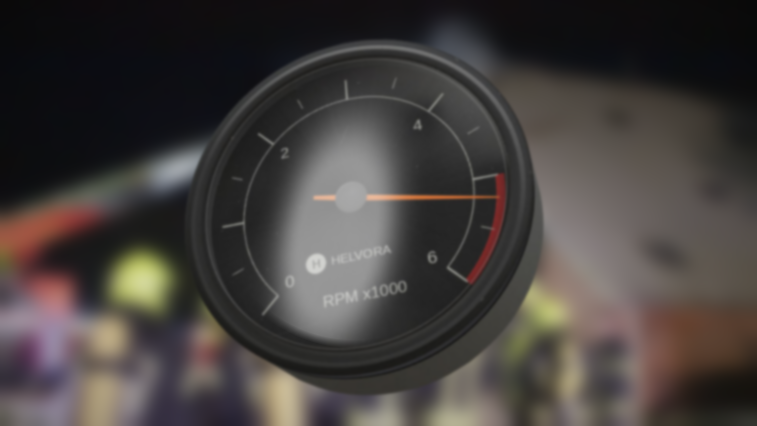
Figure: 5250 rpm
